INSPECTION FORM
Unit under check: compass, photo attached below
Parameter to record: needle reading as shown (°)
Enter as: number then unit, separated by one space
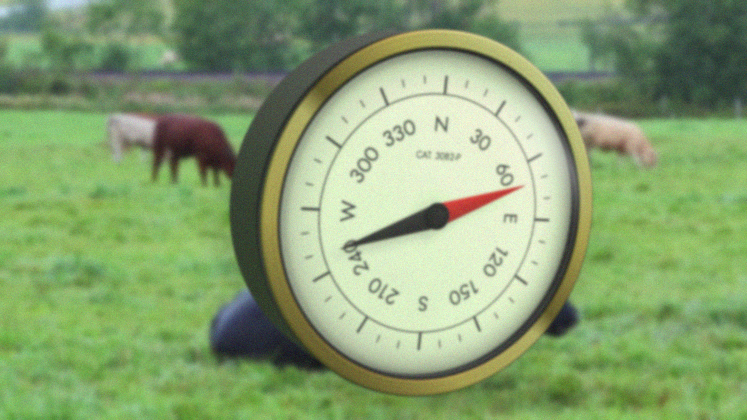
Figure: 70 °
